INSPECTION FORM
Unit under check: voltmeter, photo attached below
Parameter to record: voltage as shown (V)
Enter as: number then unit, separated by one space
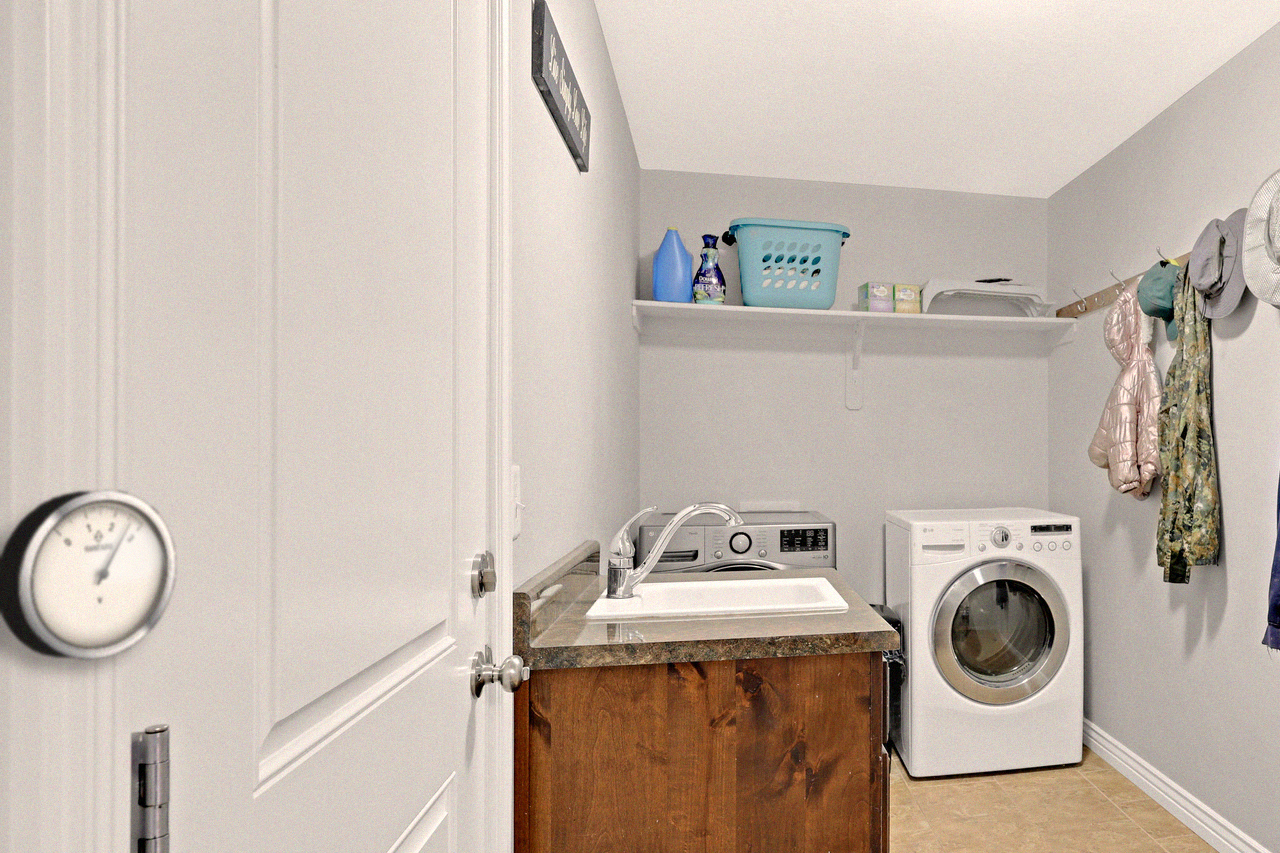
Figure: 2.5 V
